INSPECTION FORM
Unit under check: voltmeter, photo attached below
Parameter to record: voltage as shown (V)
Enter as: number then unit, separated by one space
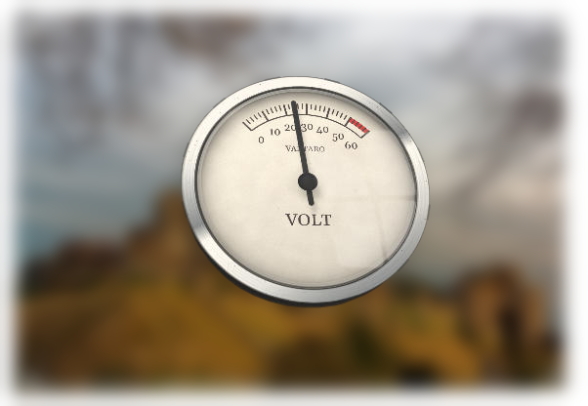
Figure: 24 V
